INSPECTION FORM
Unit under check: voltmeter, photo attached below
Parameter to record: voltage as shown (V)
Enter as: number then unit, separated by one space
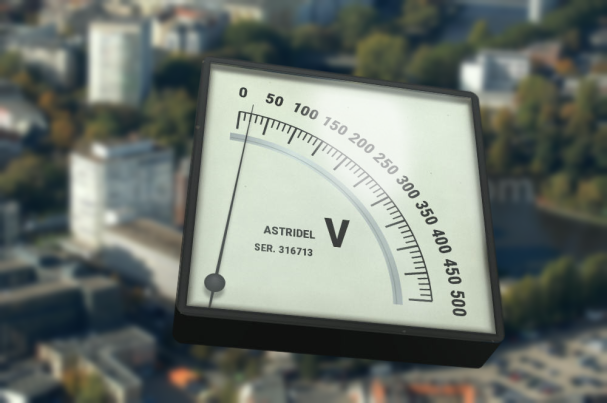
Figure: 20 V
